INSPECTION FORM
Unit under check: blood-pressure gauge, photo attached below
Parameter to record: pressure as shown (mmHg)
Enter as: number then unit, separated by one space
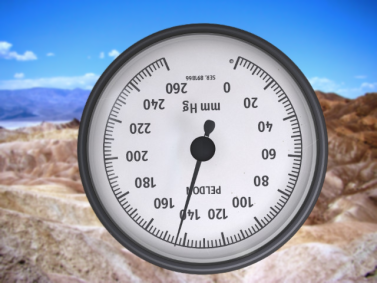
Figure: 144 mmHg
